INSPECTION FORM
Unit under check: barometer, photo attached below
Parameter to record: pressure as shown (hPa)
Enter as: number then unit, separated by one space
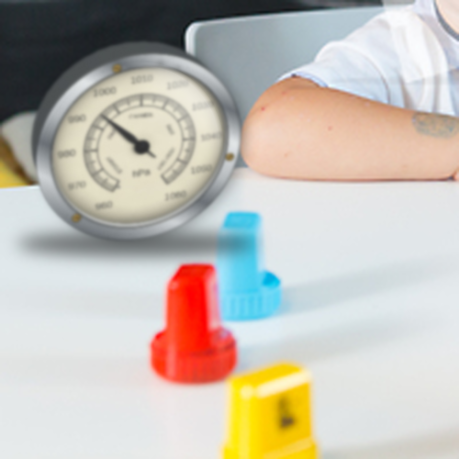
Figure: 995 hPa
